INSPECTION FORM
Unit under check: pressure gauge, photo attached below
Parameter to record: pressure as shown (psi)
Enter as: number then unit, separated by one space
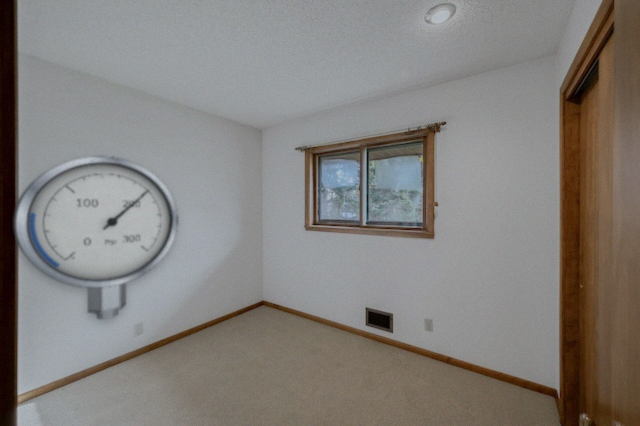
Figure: 200 psi
